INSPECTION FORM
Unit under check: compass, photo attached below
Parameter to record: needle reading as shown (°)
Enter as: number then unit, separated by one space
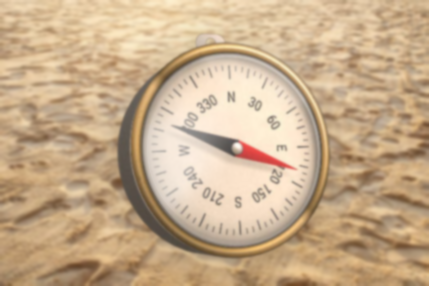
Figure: 110 °
